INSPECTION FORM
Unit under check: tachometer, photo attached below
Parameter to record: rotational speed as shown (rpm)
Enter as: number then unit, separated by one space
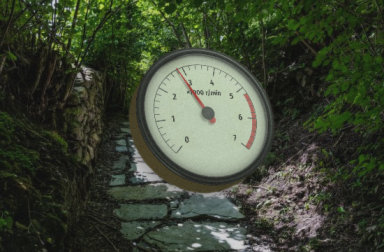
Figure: 2800 rpm
